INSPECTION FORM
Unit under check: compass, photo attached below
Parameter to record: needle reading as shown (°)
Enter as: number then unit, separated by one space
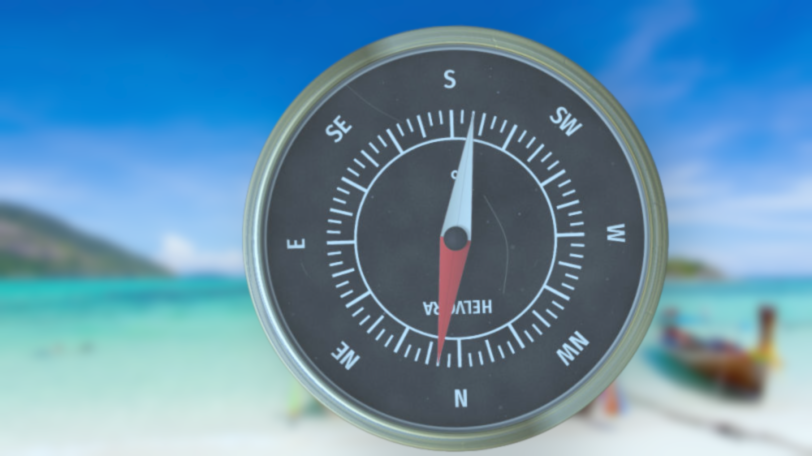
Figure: 10 °
